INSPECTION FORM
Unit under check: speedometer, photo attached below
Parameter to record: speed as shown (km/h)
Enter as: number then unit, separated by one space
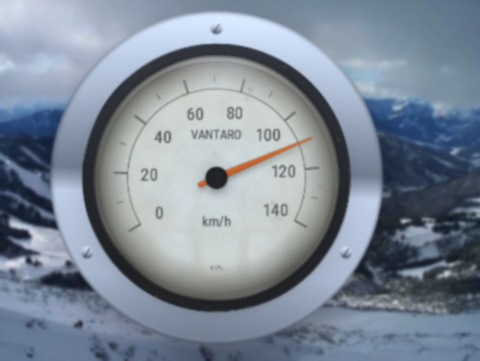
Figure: 110 km/h
